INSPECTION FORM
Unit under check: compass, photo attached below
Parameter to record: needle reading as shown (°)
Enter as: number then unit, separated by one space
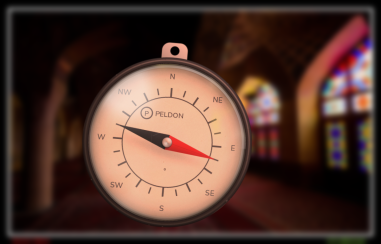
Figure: 105 °
